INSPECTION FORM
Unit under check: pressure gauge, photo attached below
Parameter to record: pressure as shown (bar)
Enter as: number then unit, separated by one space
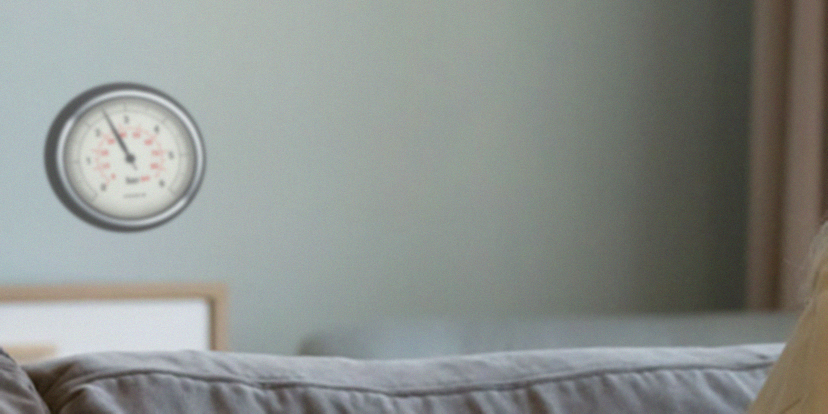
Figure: 2.5 bar
